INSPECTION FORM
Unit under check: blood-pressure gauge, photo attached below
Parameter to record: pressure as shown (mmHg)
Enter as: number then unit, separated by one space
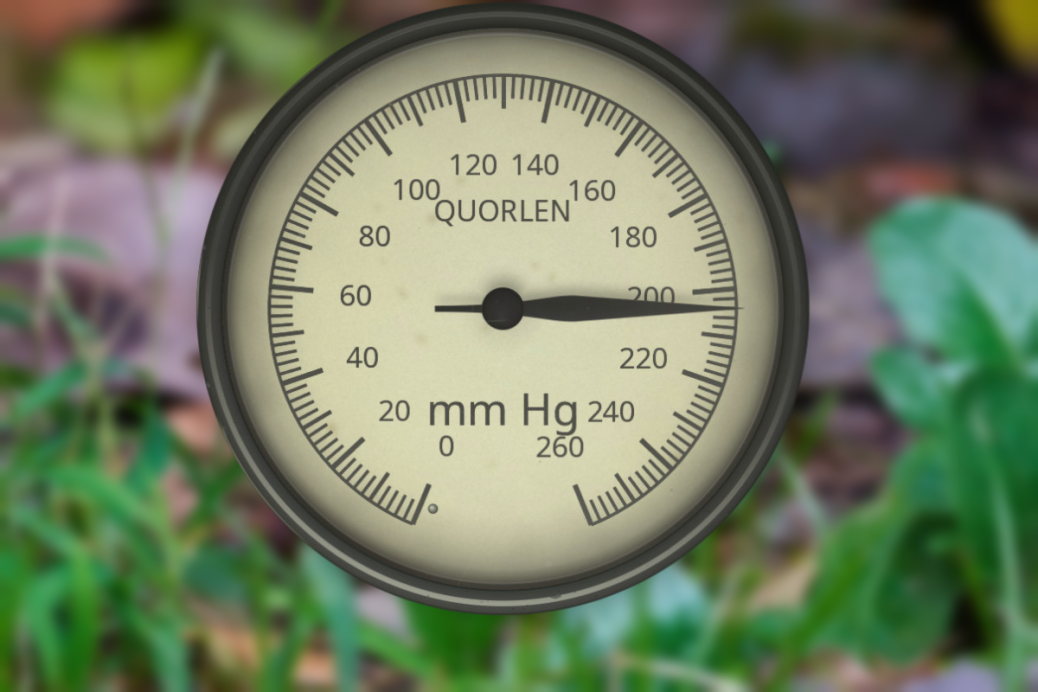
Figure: 204 mmHg
